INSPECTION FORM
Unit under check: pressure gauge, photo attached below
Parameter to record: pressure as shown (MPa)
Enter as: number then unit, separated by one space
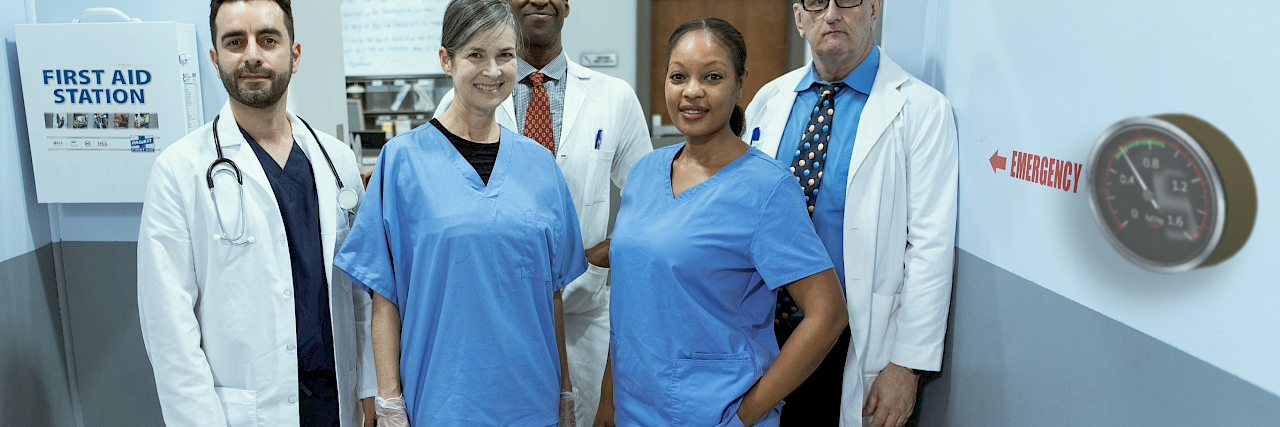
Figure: 0.6 MPa
